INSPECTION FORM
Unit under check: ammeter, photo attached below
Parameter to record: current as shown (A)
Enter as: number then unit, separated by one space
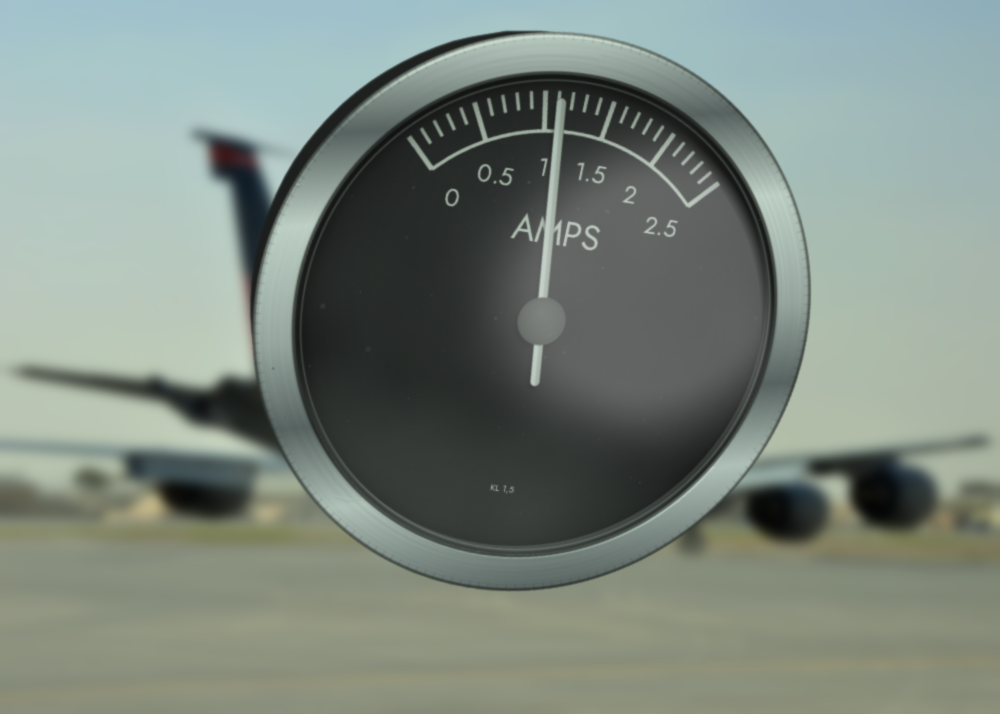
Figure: 1.1 A
